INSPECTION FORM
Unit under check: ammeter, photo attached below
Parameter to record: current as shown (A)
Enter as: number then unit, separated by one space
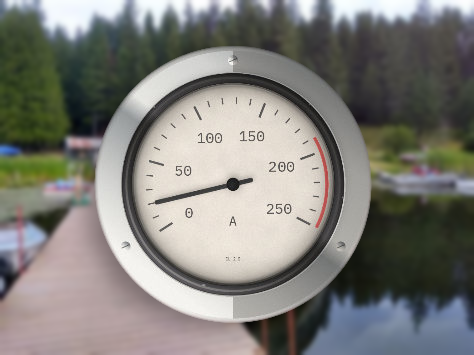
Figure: 20 A
